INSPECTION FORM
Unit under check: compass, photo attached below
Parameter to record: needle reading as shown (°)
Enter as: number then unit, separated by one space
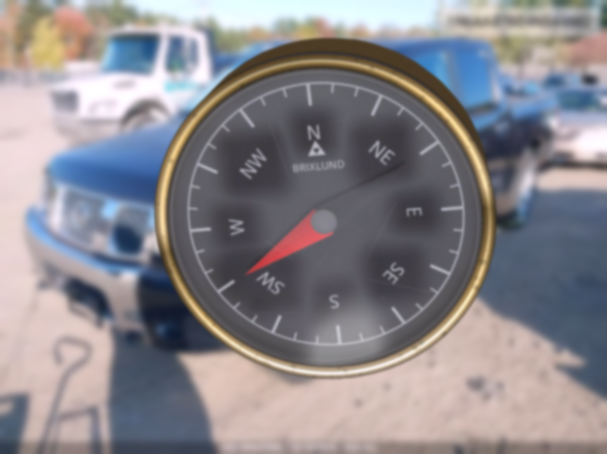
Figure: 240 °
